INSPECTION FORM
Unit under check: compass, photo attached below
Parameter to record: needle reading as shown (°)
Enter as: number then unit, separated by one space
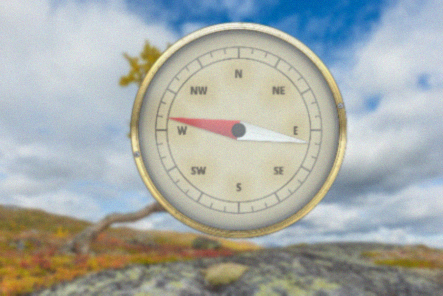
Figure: 280 °
